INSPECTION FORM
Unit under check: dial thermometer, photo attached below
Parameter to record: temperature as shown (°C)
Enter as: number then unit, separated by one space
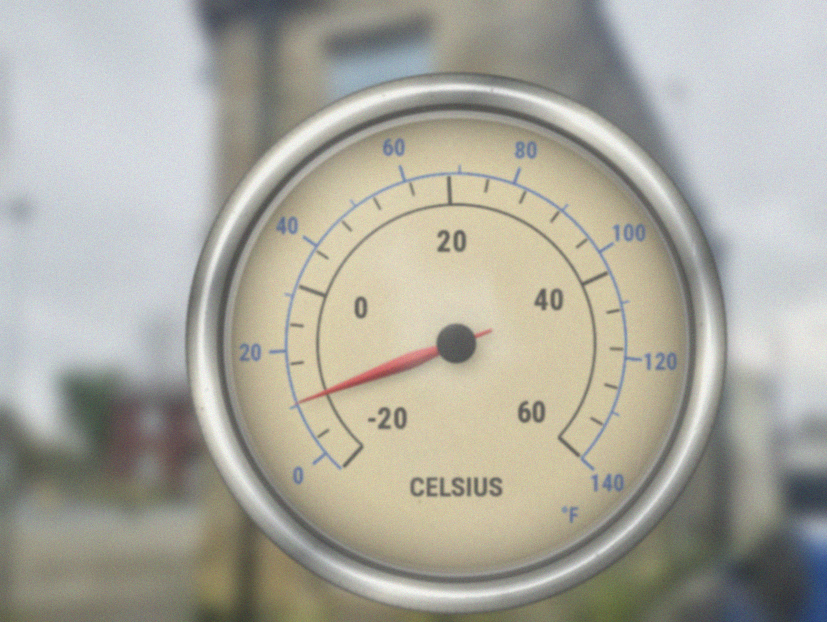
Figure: -12 °C
